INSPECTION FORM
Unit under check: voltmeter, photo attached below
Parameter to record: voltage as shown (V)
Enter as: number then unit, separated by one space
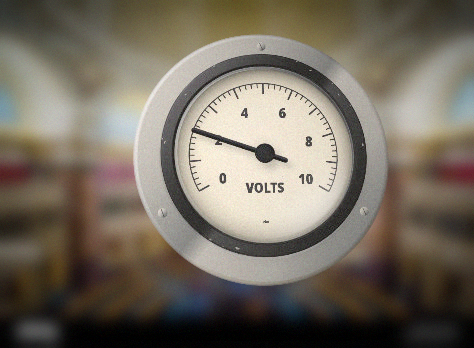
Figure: 2 V
